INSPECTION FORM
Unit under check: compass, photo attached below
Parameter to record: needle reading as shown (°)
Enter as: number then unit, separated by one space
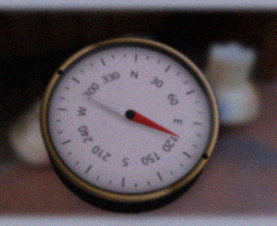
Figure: 110 °
